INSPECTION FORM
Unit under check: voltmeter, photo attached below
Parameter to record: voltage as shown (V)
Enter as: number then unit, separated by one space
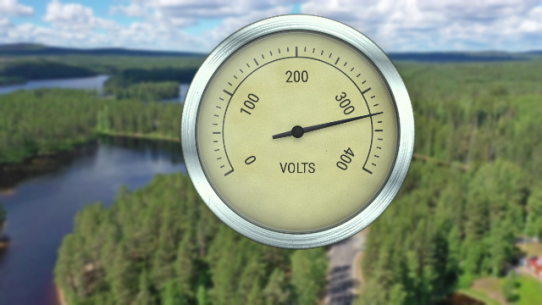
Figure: 330 V
